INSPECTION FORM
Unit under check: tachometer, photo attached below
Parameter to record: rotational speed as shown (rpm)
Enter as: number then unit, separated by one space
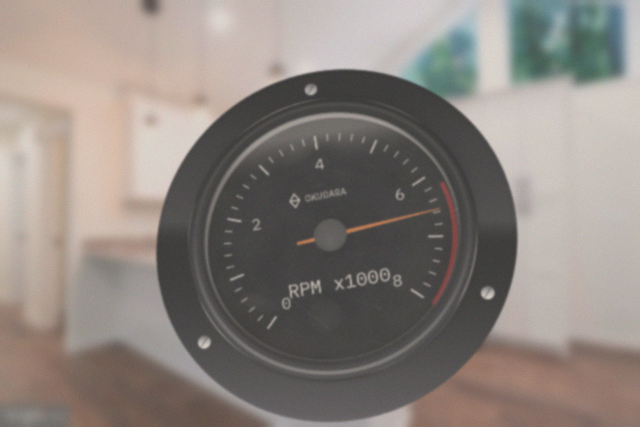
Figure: 6600 rpm
